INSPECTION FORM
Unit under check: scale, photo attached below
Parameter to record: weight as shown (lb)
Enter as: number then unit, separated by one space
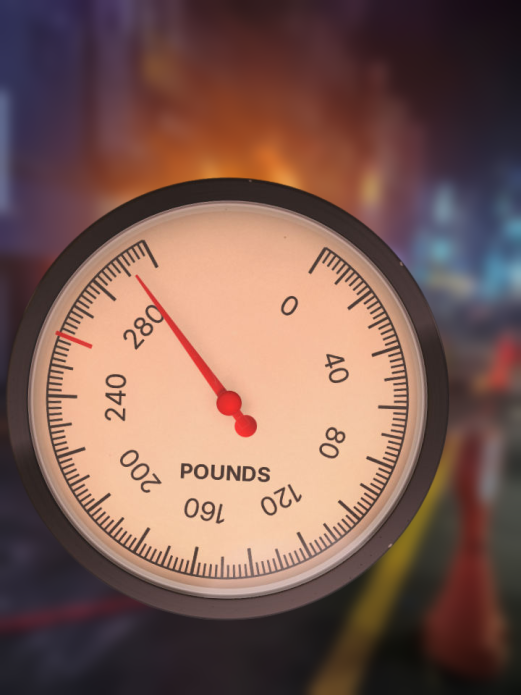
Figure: 292 lb
